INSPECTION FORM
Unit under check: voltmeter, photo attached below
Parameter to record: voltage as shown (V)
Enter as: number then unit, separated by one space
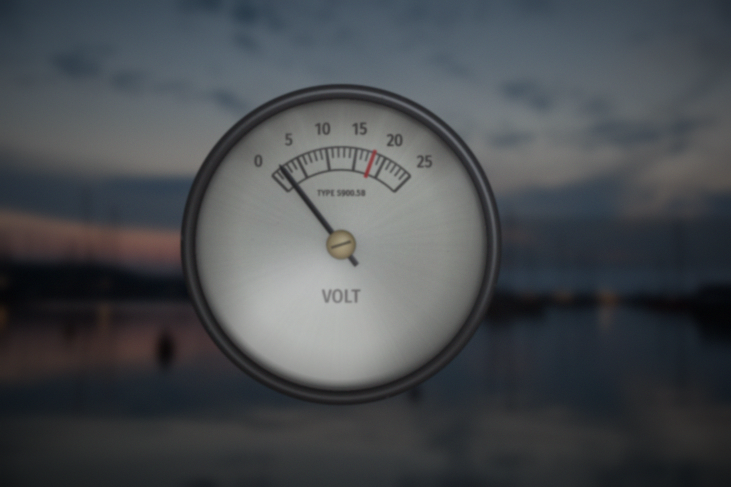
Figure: 2 V
